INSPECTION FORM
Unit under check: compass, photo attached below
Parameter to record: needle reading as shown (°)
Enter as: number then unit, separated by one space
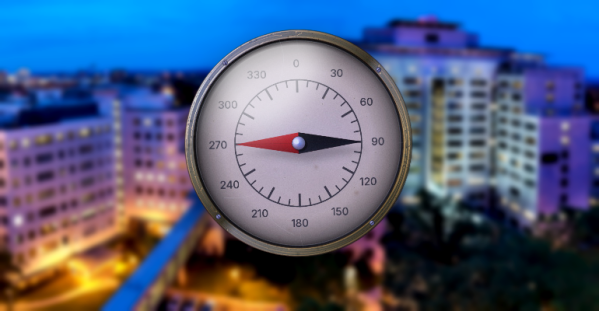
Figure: 270 °
